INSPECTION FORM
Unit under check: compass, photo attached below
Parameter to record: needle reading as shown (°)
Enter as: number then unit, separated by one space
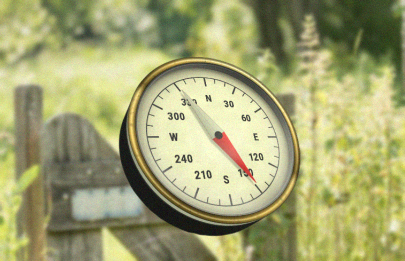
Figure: 150 °
